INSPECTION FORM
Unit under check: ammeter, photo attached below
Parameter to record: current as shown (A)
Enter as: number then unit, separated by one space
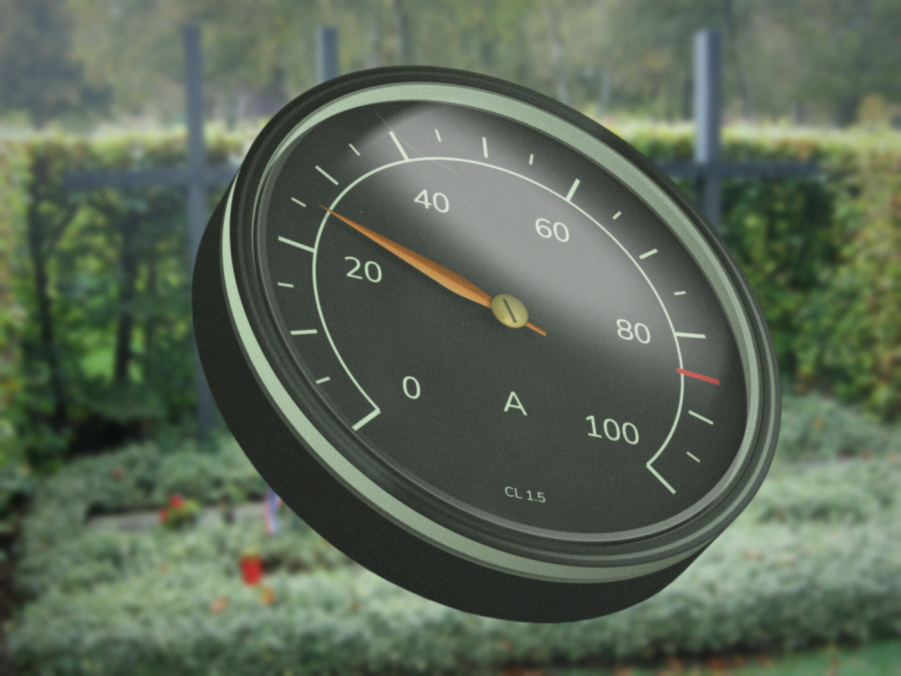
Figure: 25 A
